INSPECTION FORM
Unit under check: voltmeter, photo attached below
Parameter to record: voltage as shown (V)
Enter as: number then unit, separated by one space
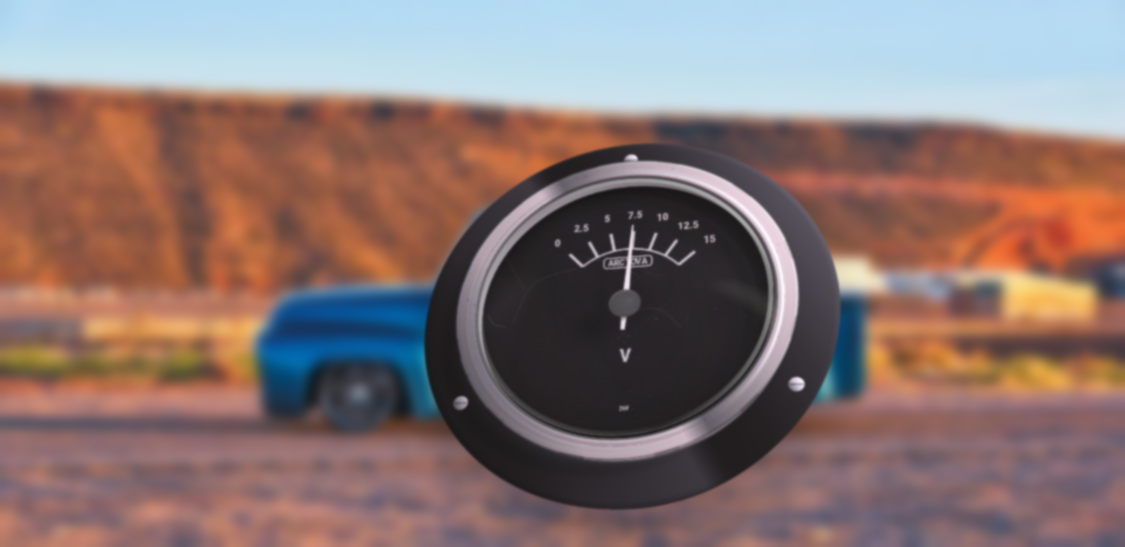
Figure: 7.5 V
